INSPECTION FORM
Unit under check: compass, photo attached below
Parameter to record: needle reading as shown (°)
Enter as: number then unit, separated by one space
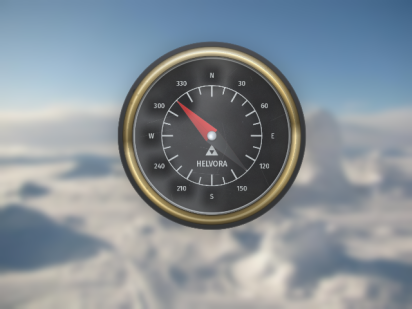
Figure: 315 °
